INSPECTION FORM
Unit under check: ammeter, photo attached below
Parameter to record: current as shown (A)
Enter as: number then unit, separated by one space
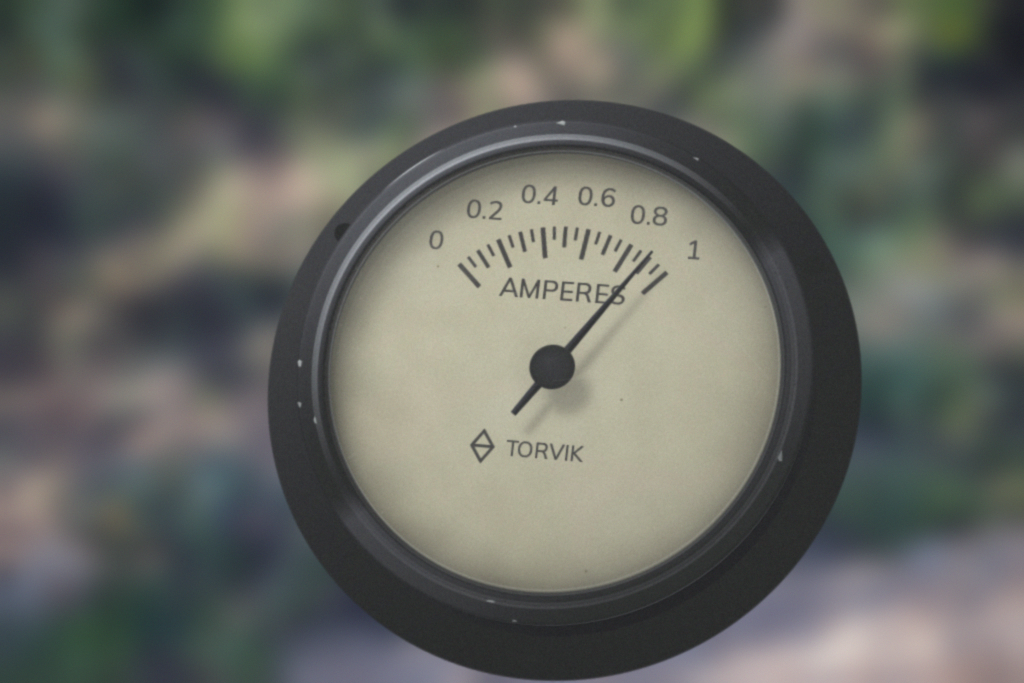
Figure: 0.9 A
